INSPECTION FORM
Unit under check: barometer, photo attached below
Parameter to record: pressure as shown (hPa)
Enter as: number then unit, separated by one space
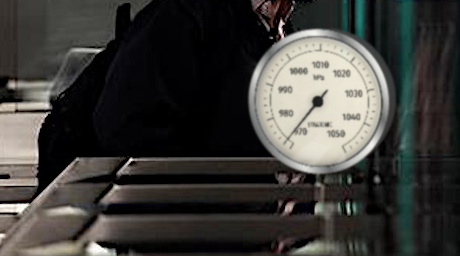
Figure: 972 hPa
